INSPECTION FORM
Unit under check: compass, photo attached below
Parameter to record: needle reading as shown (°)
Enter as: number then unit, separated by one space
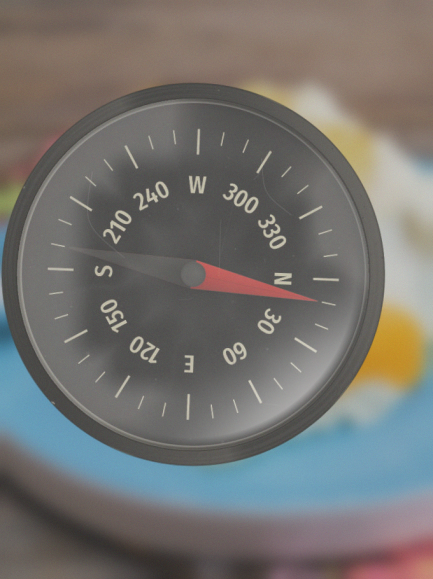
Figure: 10 °
